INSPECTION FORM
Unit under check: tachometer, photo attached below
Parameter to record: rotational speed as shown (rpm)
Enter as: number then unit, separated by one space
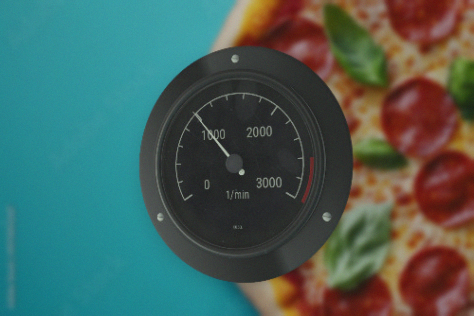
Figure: 1000 rpm
